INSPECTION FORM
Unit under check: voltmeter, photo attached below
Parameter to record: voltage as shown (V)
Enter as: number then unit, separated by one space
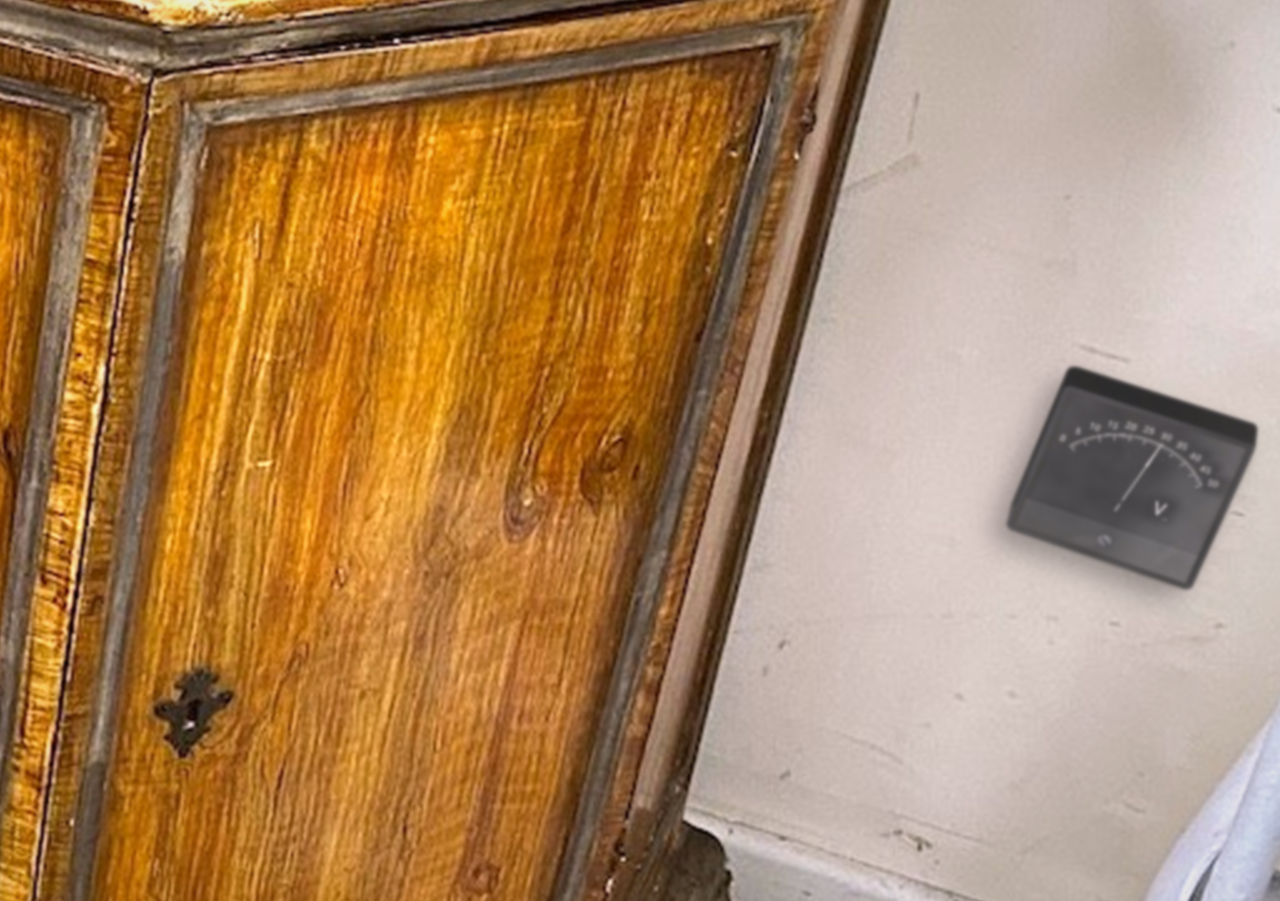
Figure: 30 V
